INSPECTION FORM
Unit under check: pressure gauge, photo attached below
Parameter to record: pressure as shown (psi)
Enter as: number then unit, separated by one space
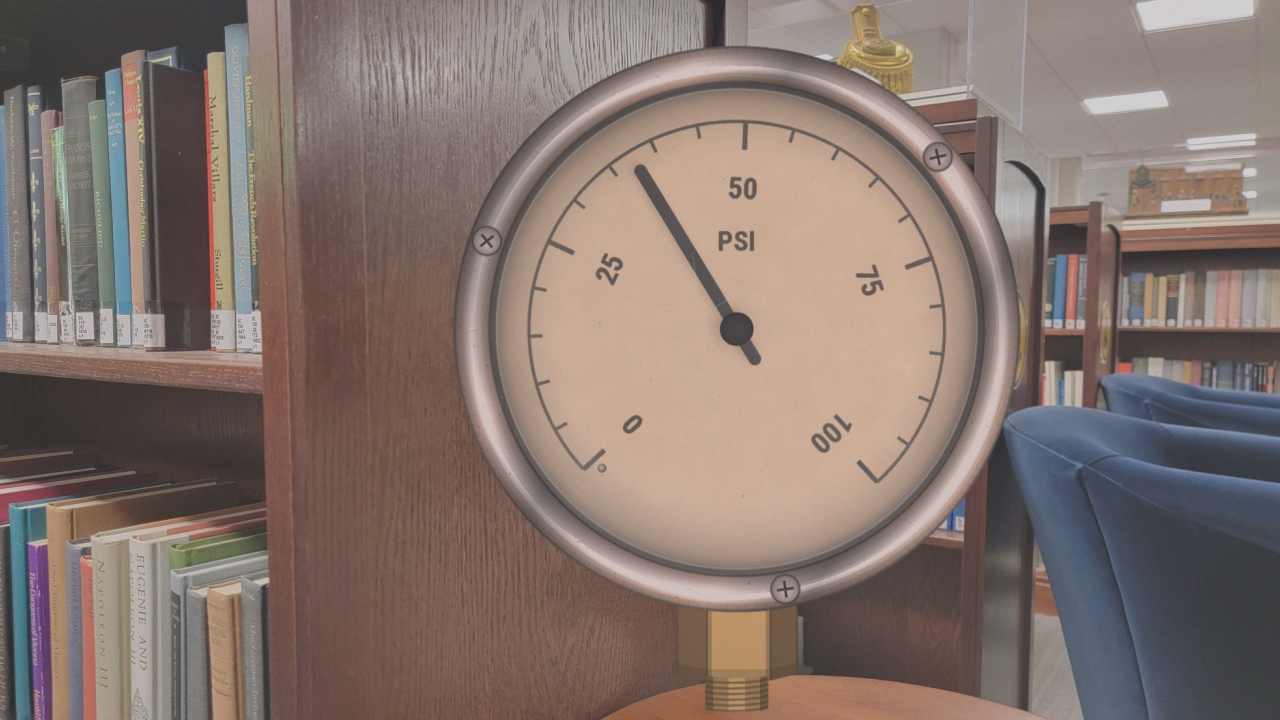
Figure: 37.5 psi
